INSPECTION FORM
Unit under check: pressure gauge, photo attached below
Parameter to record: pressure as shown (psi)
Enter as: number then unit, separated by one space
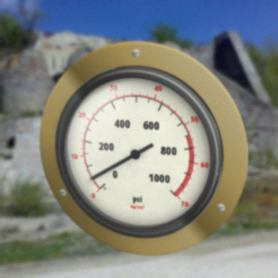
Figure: 50 psi
